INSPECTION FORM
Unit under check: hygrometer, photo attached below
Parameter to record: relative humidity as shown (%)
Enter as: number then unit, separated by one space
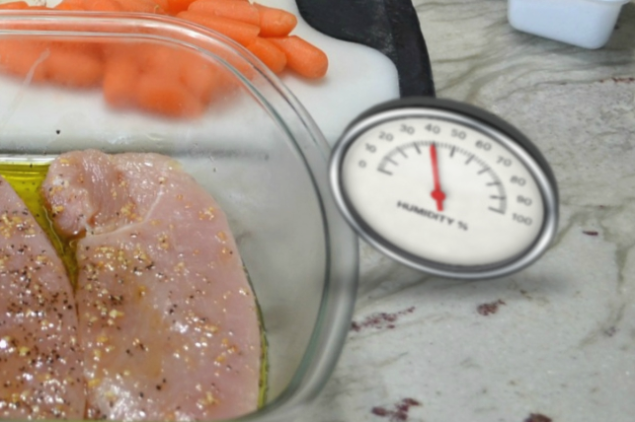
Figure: 40 %
